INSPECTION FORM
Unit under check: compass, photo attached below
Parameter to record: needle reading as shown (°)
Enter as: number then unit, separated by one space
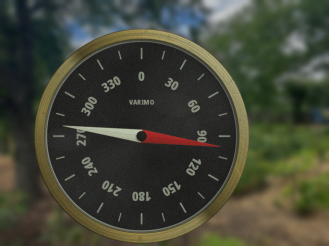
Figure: 97.5 °
